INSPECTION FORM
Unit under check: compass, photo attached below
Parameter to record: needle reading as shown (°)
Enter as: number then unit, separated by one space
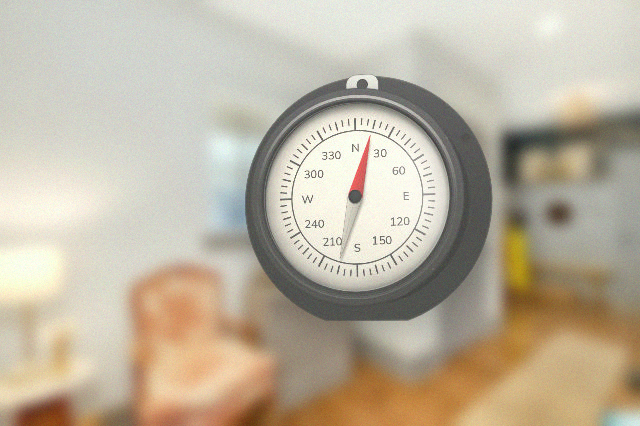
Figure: 15 °
